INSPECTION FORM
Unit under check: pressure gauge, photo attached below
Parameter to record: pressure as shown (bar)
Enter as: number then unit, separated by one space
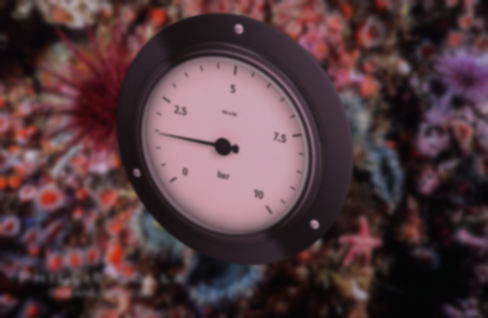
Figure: 1.5 bar
